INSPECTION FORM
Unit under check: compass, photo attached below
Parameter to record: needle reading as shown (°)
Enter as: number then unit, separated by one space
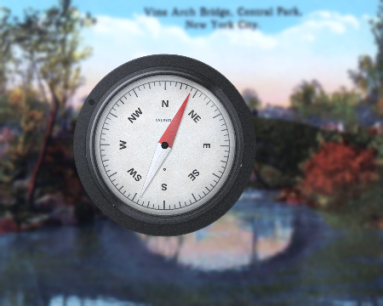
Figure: 25 °
